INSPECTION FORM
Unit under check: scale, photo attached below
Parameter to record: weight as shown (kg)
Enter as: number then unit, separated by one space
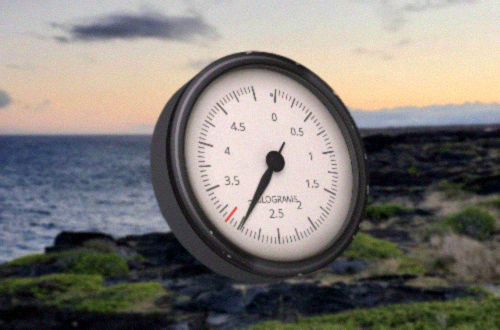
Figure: 3 kg
